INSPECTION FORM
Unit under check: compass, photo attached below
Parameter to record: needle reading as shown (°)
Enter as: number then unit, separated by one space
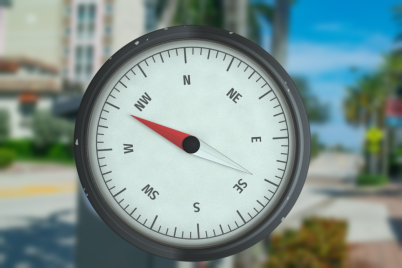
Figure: 300 °
